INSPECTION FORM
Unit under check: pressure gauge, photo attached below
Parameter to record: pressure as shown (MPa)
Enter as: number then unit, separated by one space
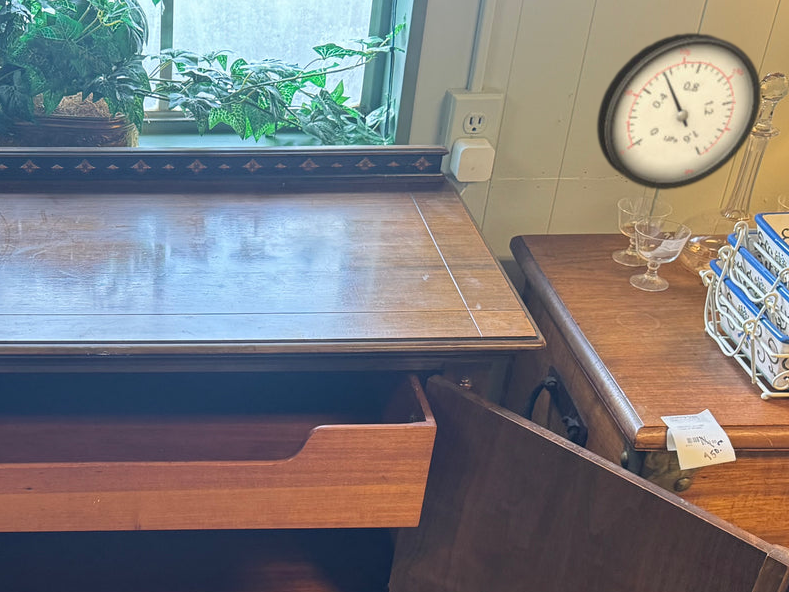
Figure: 0.55 MPa
